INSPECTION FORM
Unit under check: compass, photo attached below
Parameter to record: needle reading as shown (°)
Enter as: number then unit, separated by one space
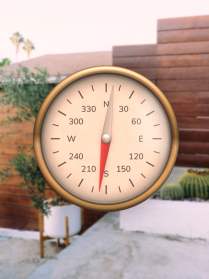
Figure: 187.5 °
